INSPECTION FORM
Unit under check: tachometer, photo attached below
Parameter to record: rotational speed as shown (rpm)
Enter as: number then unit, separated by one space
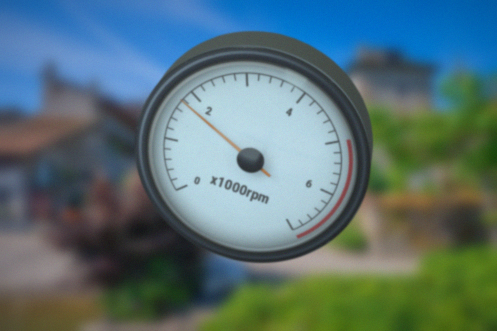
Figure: 1800 rpm
